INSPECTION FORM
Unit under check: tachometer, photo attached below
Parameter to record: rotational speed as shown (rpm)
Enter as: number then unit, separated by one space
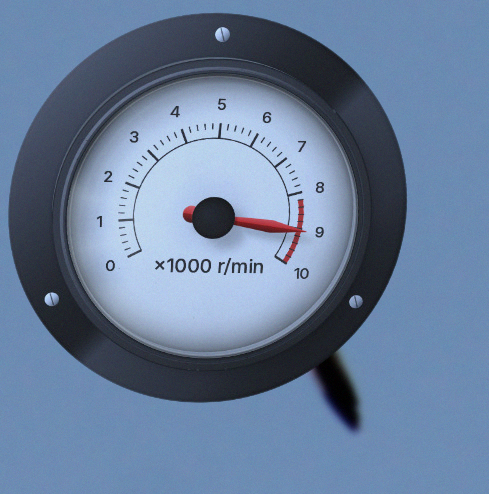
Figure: 9000 rpm
